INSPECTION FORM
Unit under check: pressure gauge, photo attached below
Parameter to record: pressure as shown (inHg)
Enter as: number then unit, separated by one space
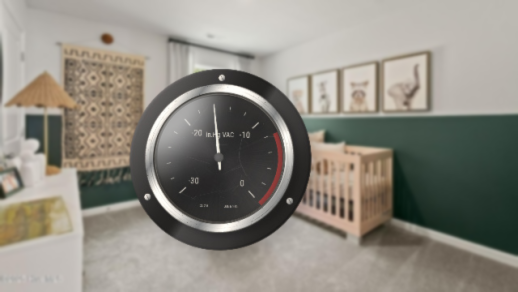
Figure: -16 inHg
